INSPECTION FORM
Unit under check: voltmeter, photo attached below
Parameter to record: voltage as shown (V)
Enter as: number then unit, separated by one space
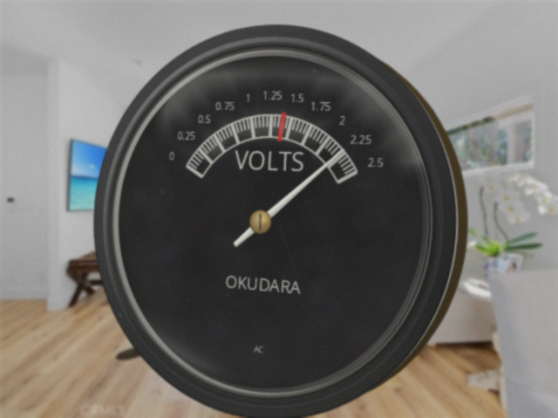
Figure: 2.25 V
